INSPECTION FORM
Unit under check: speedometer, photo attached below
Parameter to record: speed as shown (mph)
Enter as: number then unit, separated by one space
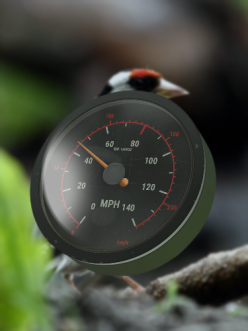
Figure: 45 mph
